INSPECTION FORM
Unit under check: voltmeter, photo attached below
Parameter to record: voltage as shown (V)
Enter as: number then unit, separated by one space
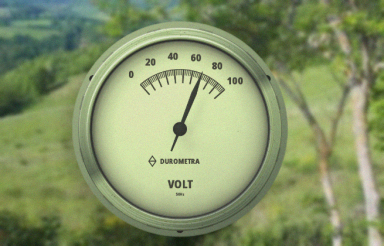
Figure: 70 V
